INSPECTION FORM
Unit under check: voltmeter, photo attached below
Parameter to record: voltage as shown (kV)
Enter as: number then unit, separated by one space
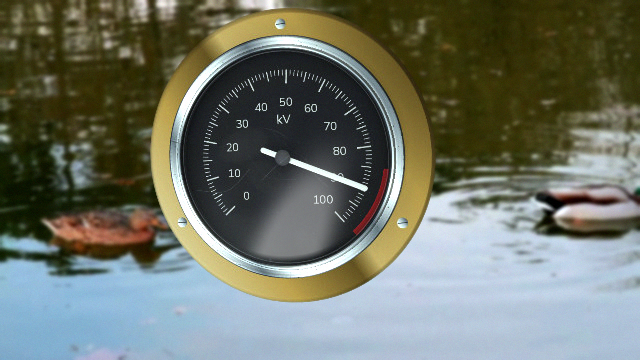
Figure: 90 kV
